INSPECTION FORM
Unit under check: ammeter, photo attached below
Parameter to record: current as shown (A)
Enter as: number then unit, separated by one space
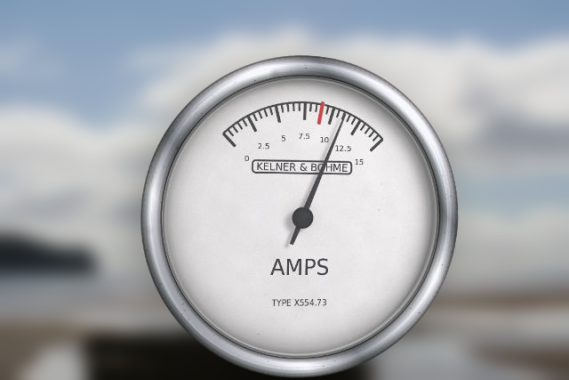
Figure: 11 A
